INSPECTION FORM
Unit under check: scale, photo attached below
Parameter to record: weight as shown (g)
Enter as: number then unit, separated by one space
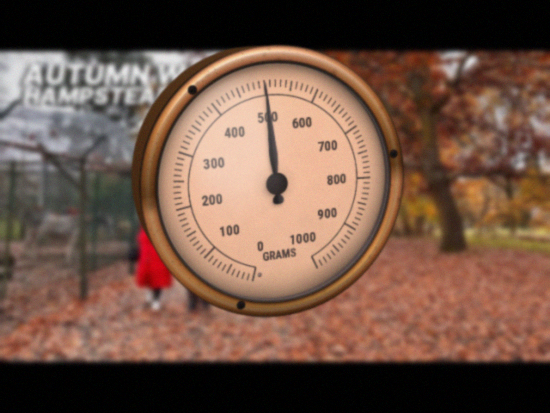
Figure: 500 g
